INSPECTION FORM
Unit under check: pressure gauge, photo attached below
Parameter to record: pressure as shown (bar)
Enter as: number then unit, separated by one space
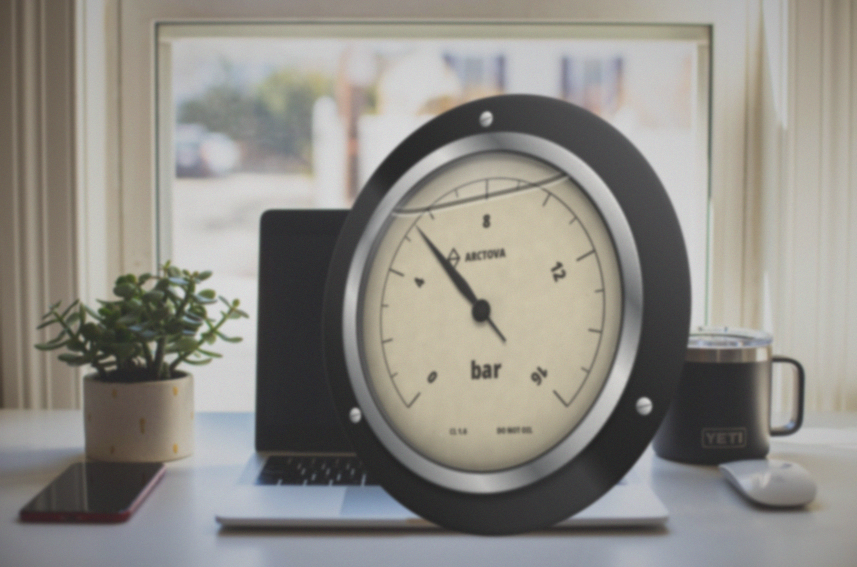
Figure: 5.5 bar
